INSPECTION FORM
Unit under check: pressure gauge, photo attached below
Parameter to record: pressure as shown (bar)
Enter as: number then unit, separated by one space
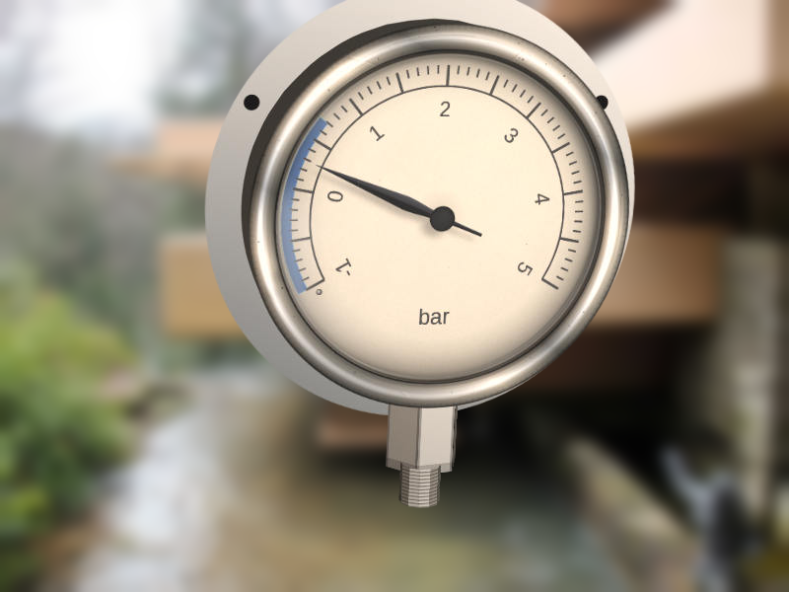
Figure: 0.3 bar
